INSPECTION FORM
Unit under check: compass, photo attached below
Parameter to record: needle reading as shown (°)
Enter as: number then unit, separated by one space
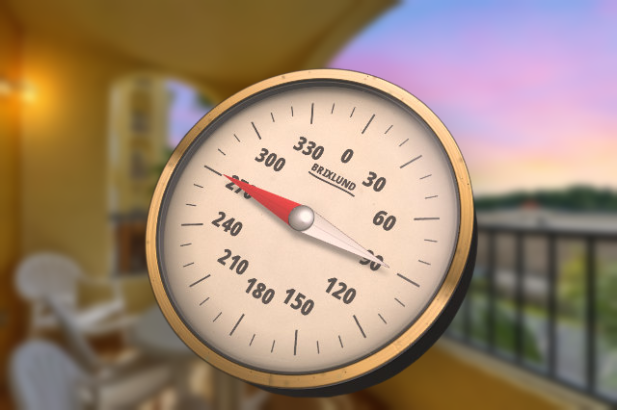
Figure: 270 °
